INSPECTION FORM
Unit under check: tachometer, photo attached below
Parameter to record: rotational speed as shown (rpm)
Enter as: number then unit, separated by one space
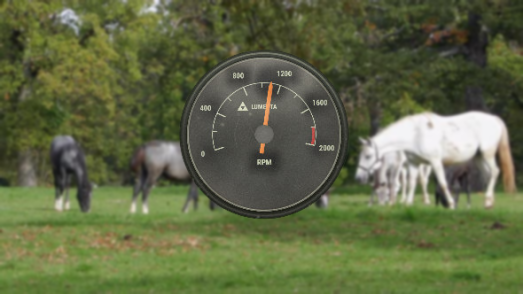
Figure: 1100 rpm
